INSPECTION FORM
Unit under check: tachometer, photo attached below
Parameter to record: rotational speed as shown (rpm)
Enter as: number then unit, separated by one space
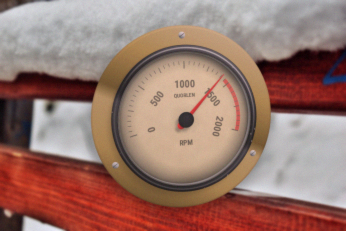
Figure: 1400 rpm
